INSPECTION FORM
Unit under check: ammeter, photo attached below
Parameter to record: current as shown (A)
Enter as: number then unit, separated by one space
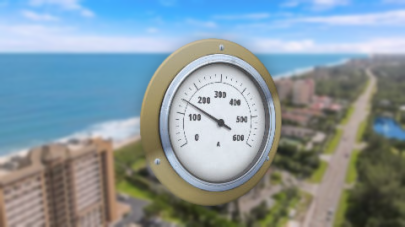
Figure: 140 A
